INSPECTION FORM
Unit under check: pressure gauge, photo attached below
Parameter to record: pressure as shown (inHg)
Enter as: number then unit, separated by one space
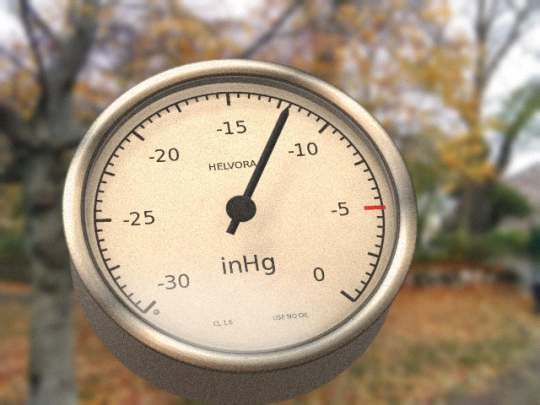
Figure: -12 inHg
